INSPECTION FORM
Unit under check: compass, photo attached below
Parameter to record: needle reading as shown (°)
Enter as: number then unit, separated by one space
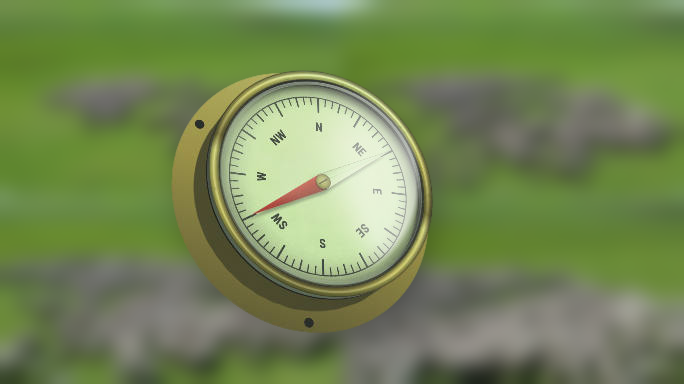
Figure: 240 °
